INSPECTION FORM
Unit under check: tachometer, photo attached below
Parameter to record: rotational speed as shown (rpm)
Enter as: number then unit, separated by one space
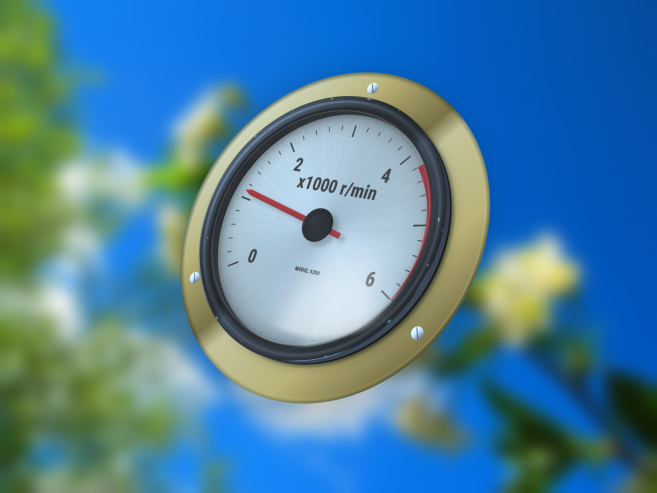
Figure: 1100 rpm
